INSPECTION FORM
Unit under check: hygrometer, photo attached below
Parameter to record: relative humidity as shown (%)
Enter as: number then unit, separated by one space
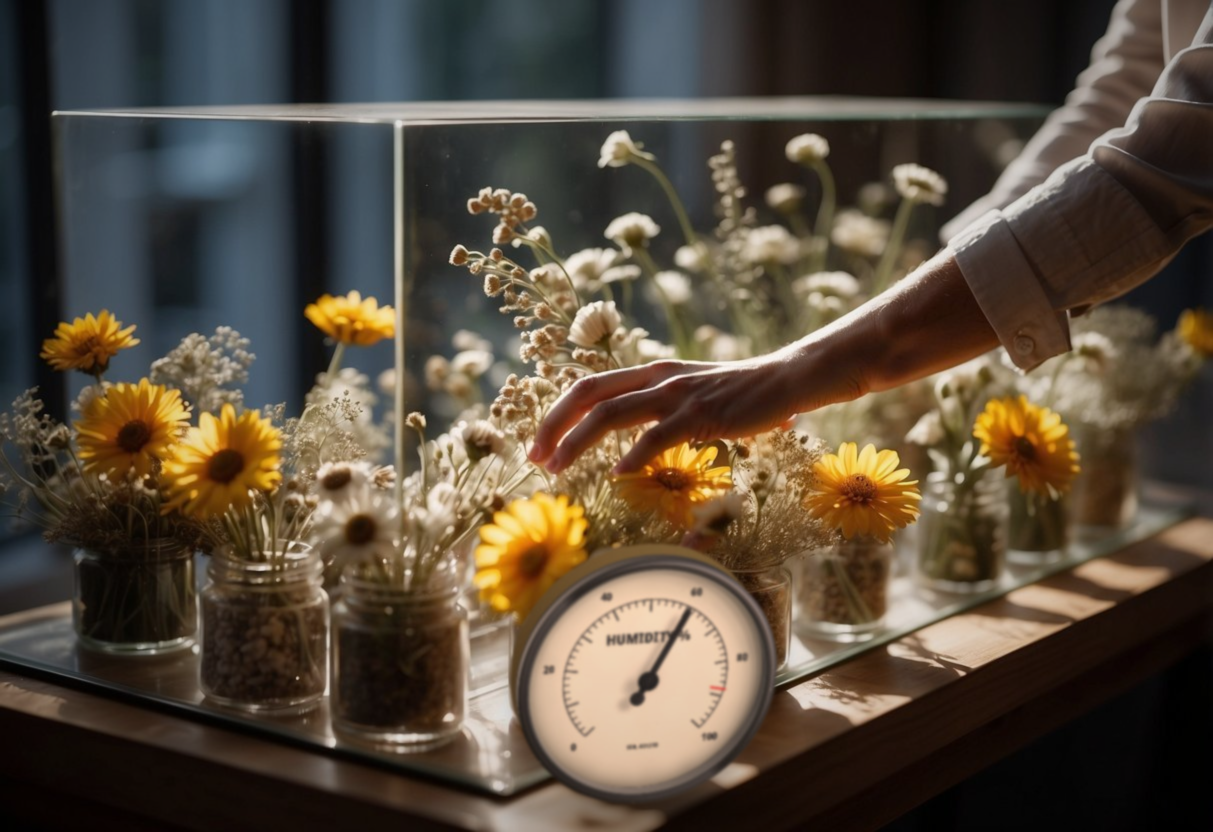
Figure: 60 %
